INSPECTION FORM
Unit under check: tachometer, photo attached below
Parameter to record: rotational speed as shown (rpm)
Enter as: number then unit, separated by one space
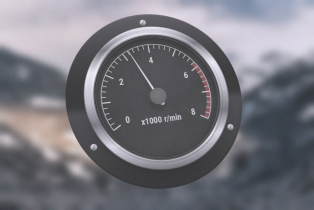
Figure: 3200 rpm
